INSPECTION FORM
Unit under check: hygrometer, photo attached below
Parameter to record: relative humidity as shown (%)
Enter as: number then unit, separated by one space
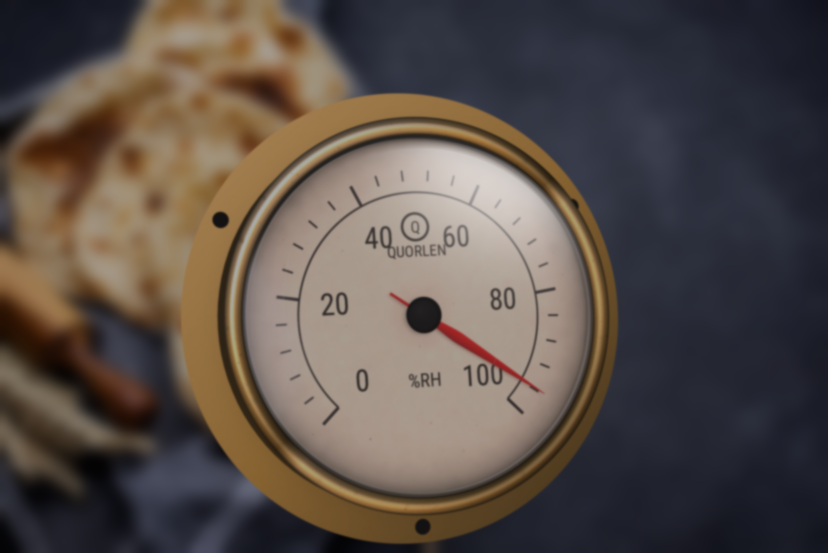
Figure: 96 %
